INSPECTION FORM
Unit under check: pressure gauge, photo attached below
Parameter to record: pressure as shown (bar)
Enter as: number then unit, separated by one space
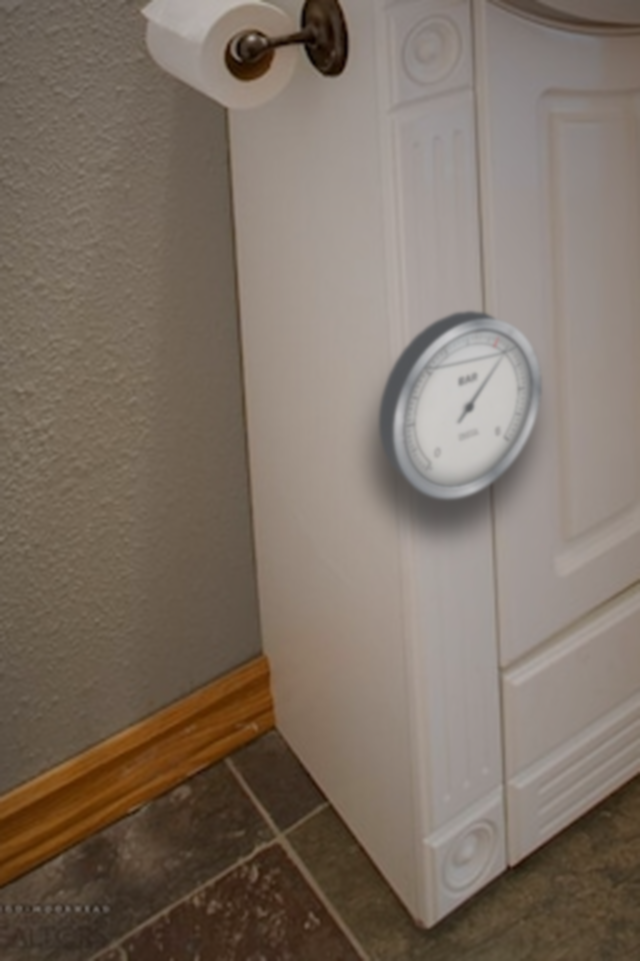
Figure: 4 bar
